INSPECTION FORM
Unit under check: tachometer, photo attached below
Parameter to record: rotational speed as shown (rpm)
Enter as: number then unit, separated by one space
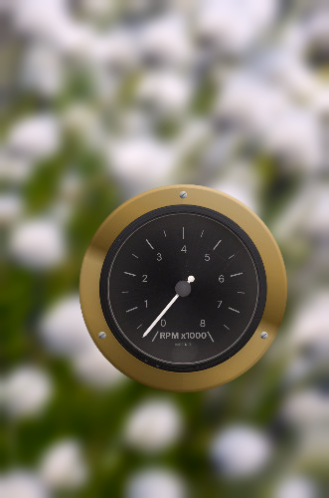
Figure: 250 rpm
